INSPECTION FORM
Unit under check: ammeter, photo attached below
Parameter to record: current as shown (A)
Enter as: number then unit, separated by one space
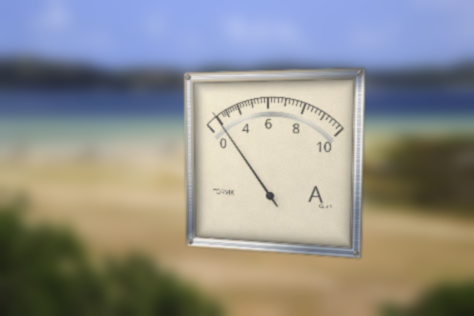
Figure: 2 A
